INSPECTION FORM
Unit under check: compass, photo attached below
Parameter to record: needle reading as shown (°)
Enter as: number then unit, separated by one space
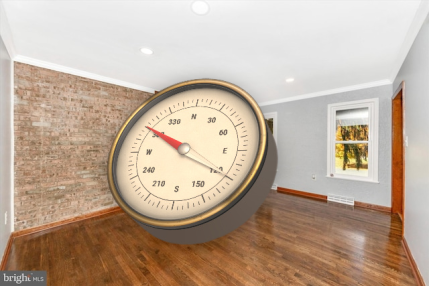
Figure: 300 °
